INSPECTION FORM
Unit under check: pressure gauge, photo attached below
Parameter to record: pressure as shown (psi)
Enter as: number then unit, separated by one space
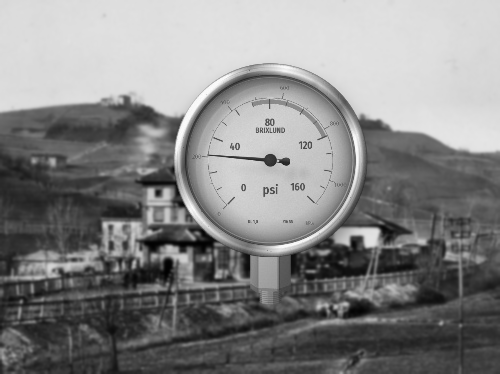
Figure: 30 psi
